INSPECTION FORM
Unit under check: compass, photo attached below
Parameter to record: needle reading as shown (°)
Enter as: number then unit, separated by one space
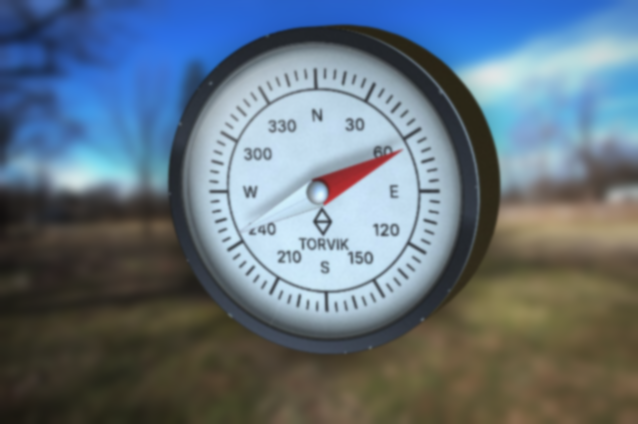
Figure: 65 °
